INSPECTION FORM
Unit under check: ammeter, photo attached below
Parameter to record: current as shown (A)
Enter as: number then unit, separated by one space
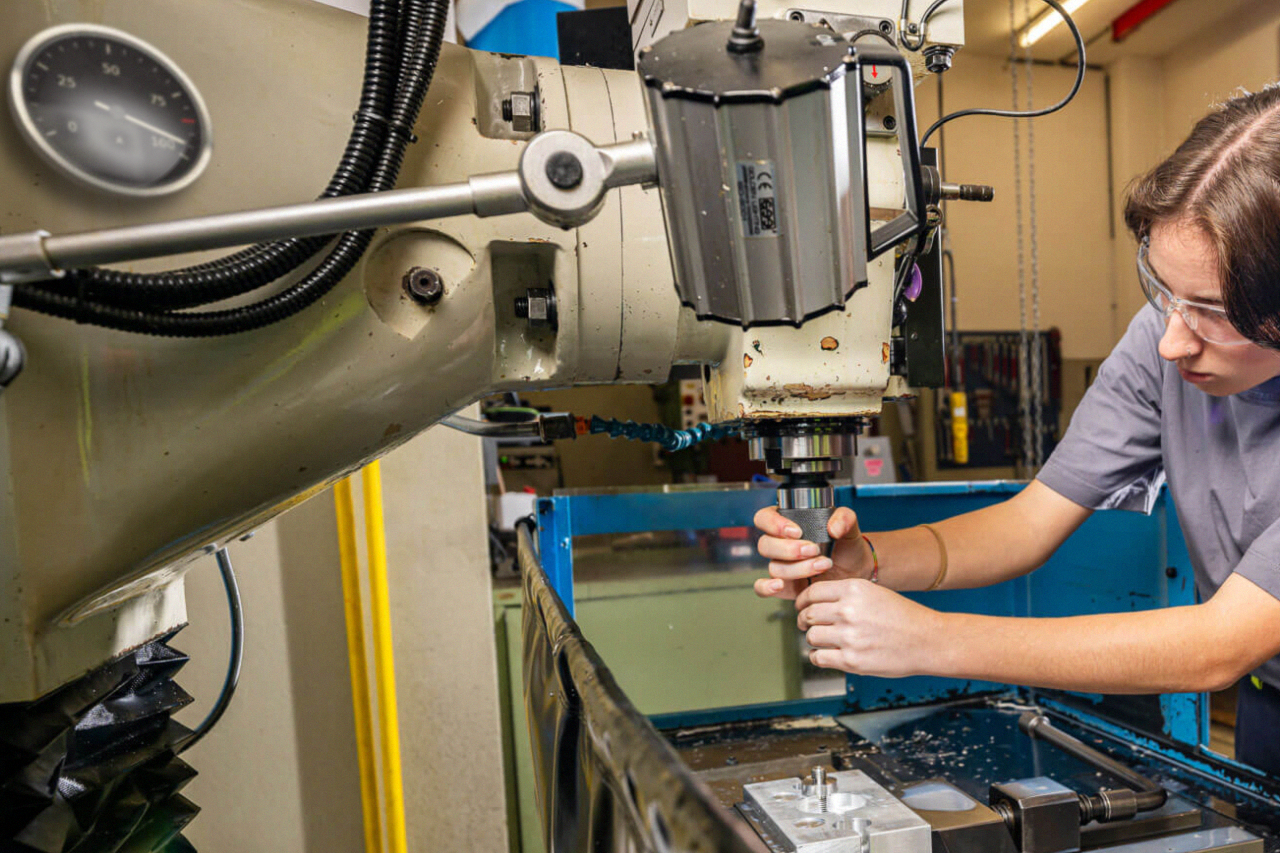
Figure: 95 A
